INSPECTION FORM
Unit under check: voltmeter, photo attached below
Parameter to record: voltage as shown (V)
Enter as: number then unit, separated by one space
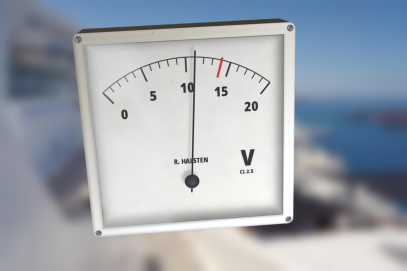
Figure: 11 V
